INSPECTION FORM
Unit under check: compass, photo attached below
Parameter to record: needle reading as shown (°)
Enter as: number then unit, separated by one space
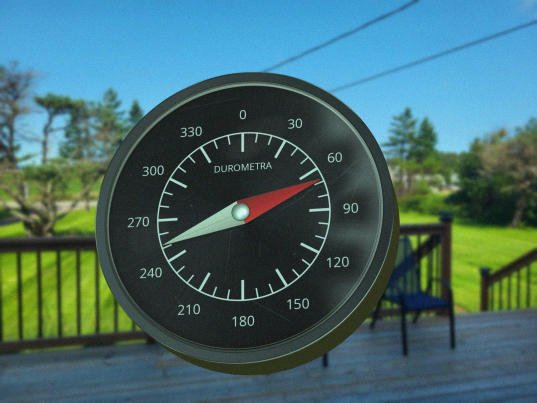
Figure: 70 °
